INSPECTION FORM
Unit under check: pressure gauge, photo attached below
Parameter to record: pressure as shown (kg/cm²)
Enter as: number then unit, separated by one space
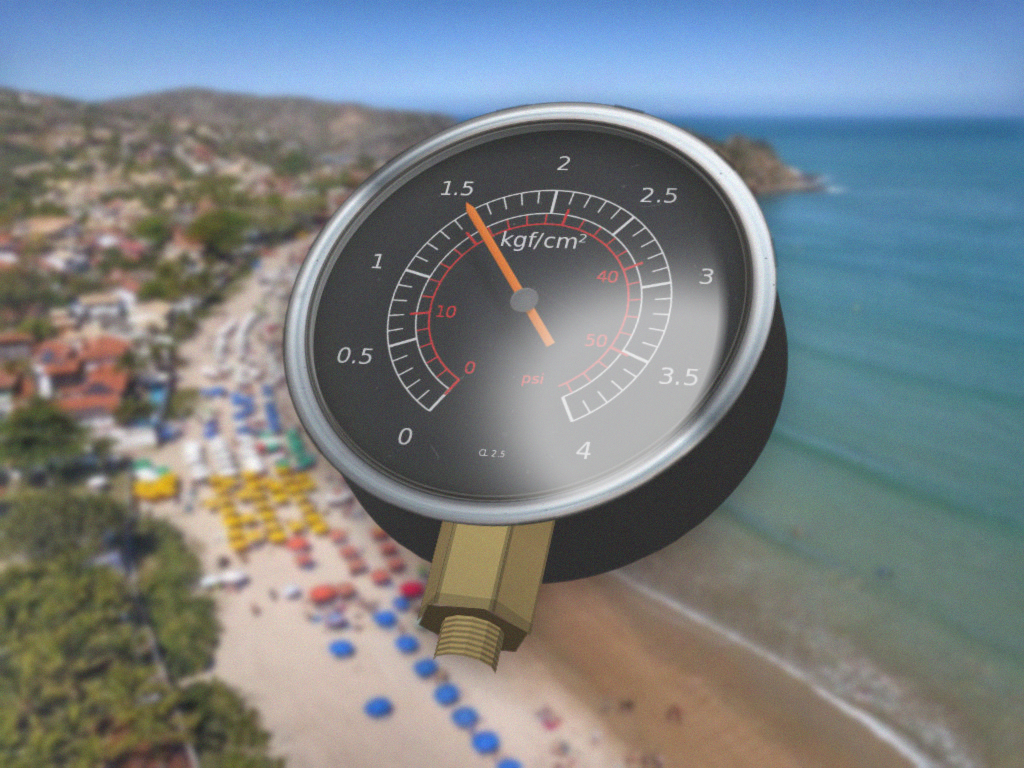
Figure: 1.5 kg/cm²
